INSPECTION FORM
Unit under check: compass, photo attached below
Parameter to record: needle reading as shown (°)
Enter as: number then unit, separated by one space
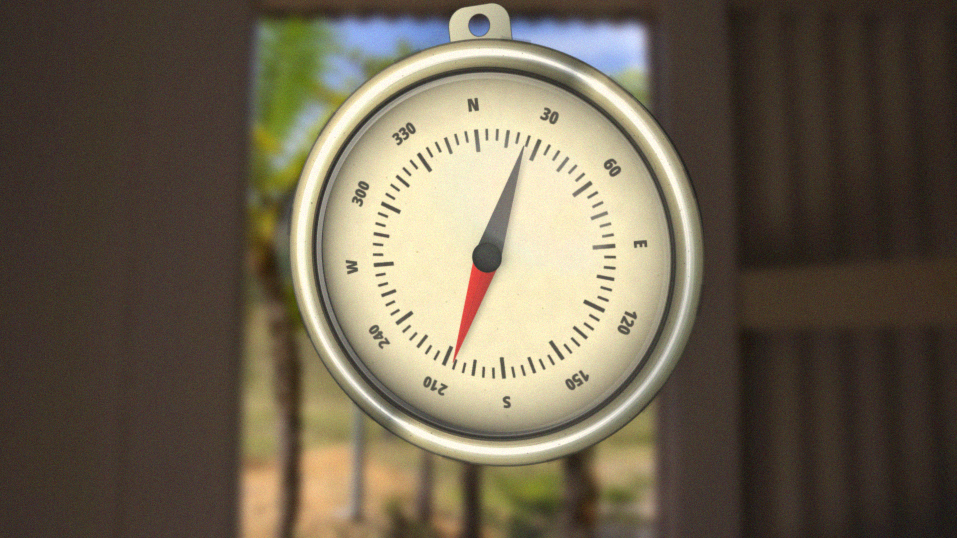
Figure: 205 °
